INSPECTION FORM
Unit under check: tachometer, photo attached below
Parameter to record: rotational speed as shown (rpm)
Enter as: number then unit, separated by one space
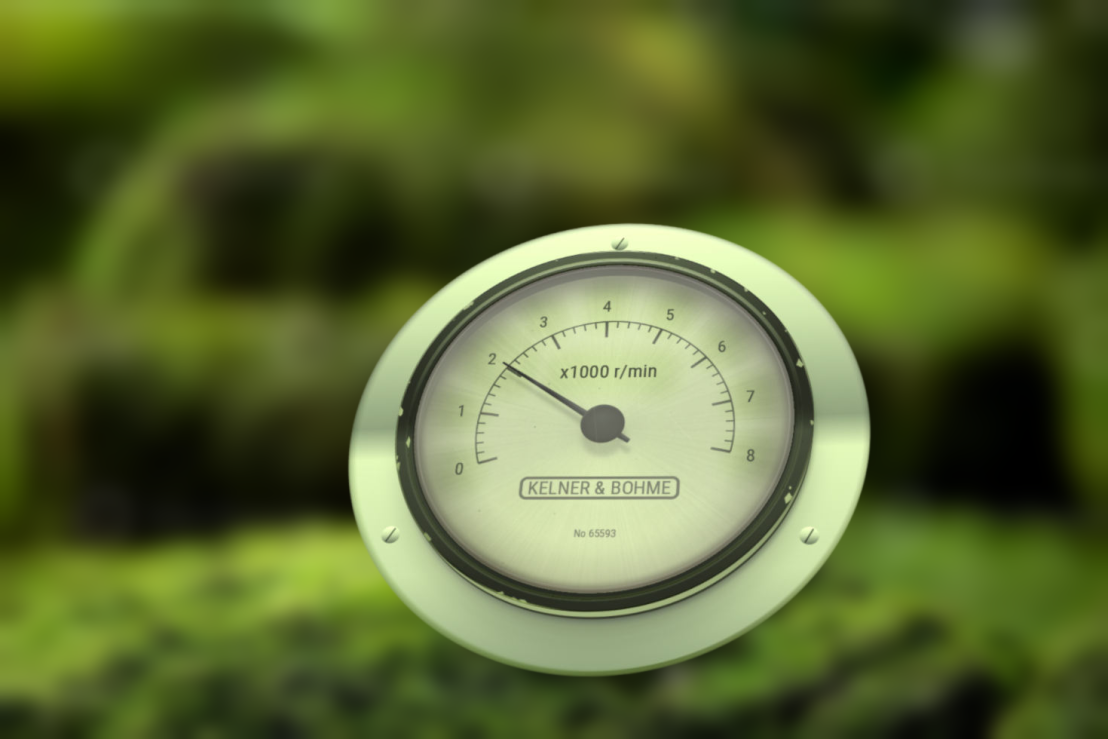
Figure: 2000 rpm
